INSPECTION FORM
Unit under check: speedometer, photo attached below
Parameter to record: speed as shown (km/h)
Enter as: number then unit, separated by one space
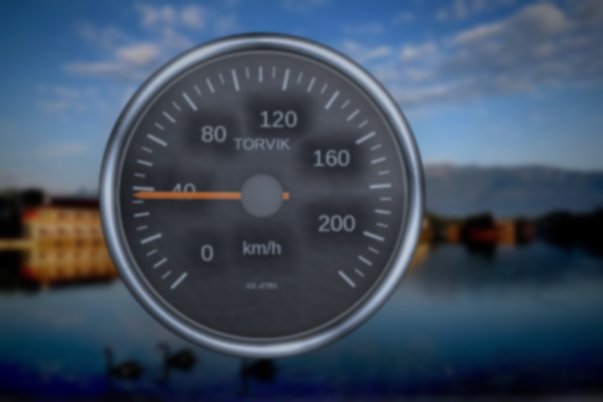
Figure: 37.5 km/h
